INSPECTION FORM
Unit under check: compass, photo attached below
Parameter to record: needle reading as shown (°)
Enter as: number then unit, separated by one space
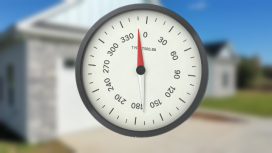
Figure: 350 °
